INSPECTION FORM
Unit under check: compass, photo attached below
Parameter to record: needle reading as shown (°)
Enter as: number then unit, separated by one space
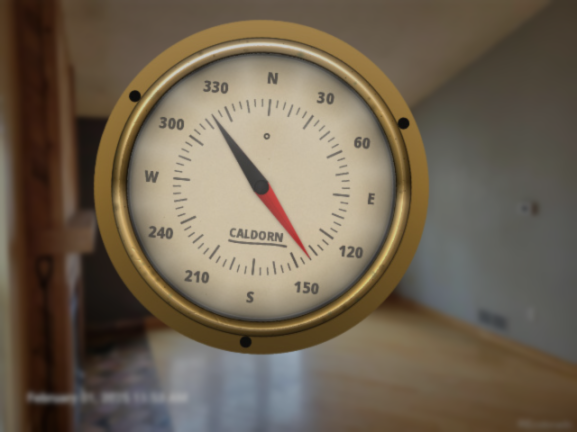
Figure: 140 °
